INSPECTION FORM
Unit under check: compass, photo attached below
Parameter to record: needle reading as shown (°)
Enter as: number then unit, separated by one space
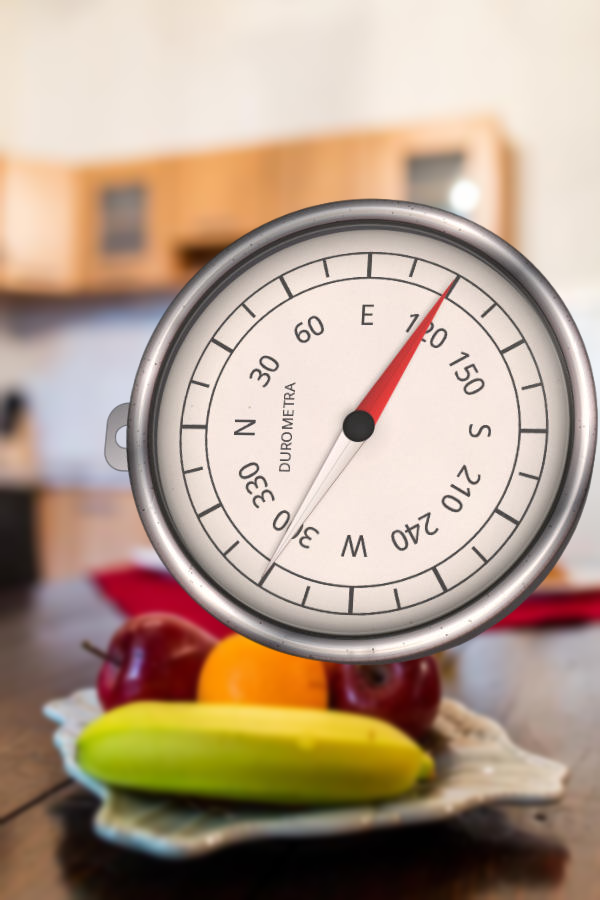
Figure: 120 °
